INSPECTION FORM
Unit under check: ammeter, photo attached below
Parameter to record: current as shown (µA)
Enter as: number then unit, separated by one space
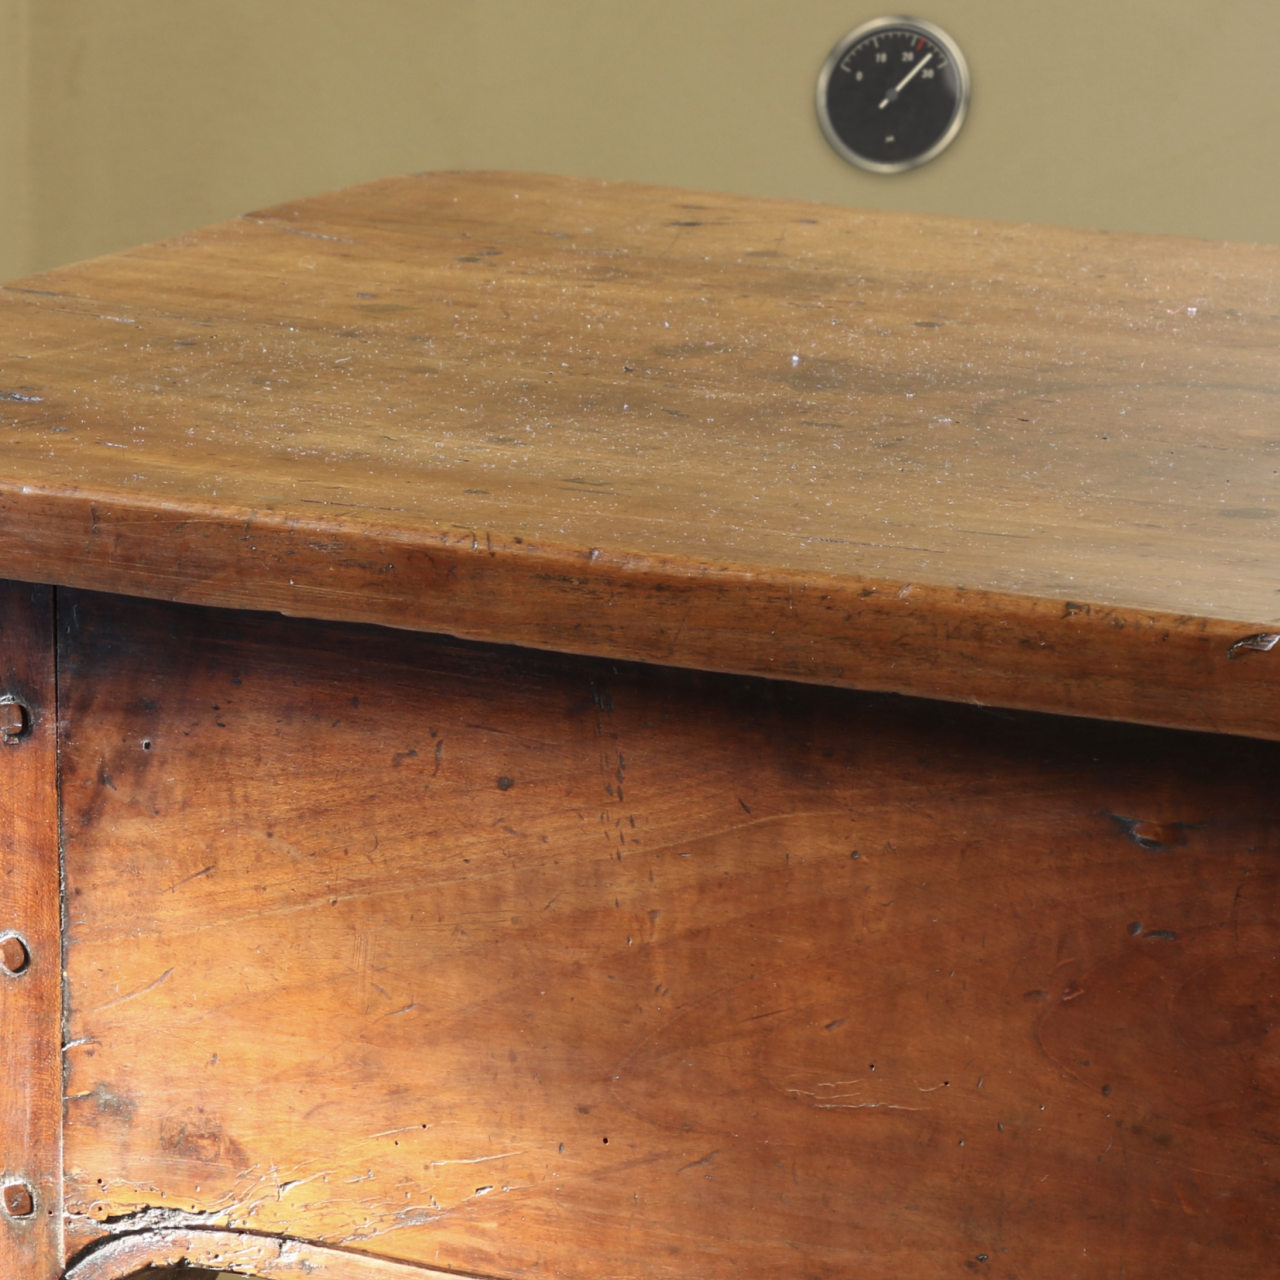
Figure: 26 µA
